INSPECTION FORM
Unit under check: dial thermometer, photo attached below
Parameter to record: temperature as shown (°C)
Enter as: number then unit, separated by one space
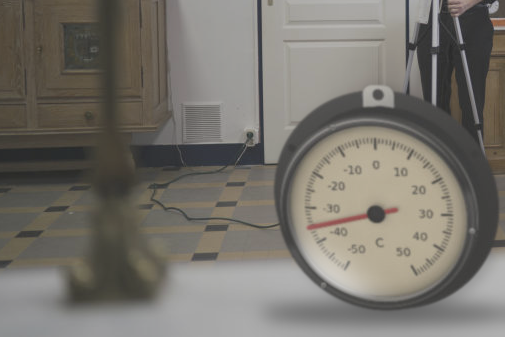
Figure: -35 °C
